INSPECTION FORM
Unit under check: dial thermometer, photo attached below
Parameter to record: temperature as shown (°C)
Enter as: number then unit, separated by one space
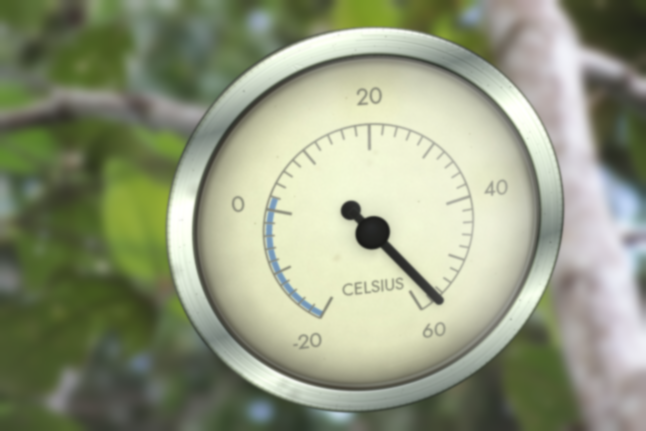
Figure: 57 °C
